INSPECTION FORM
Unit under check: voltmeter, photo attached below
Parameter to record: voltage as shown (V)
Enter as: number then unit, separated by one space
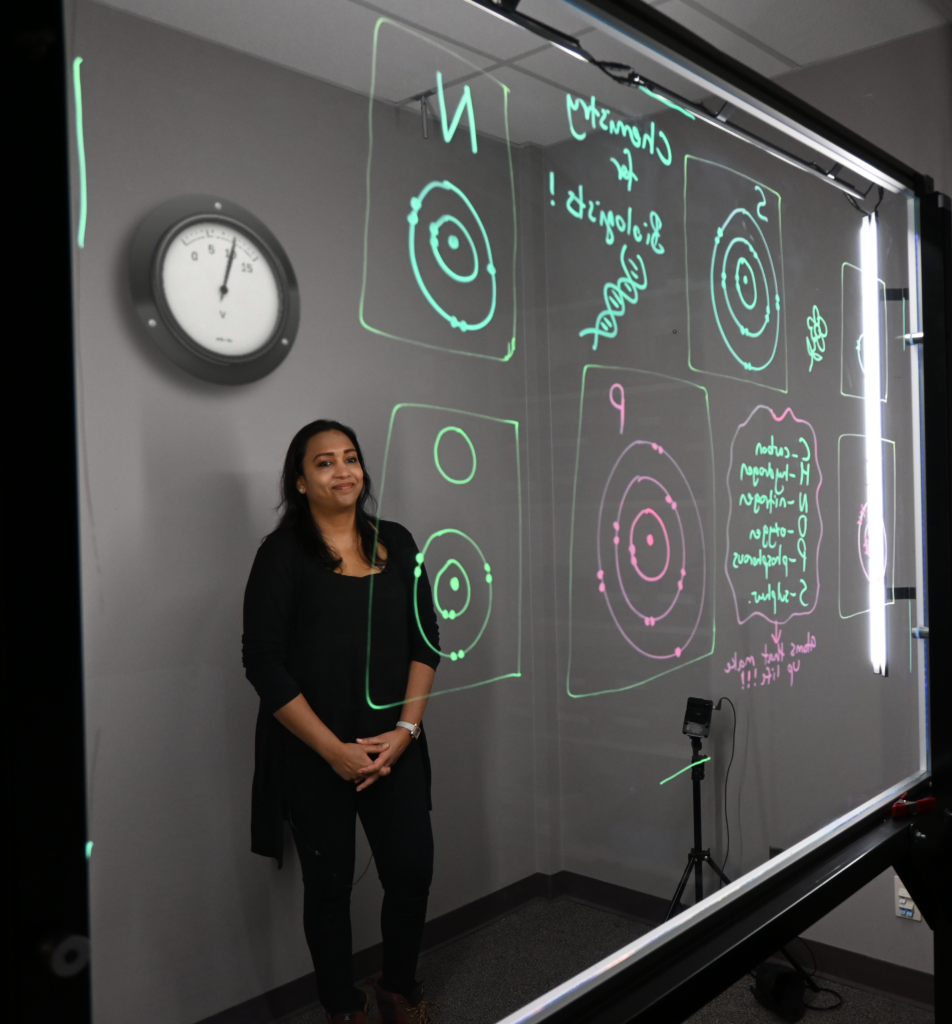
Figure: 10 V
